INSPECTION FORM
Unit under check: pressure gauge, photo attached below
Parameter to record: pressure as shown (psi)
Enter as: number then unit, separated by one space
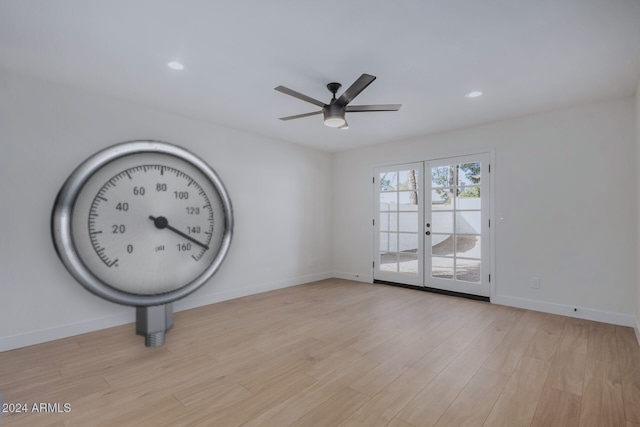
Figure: 150 psi
